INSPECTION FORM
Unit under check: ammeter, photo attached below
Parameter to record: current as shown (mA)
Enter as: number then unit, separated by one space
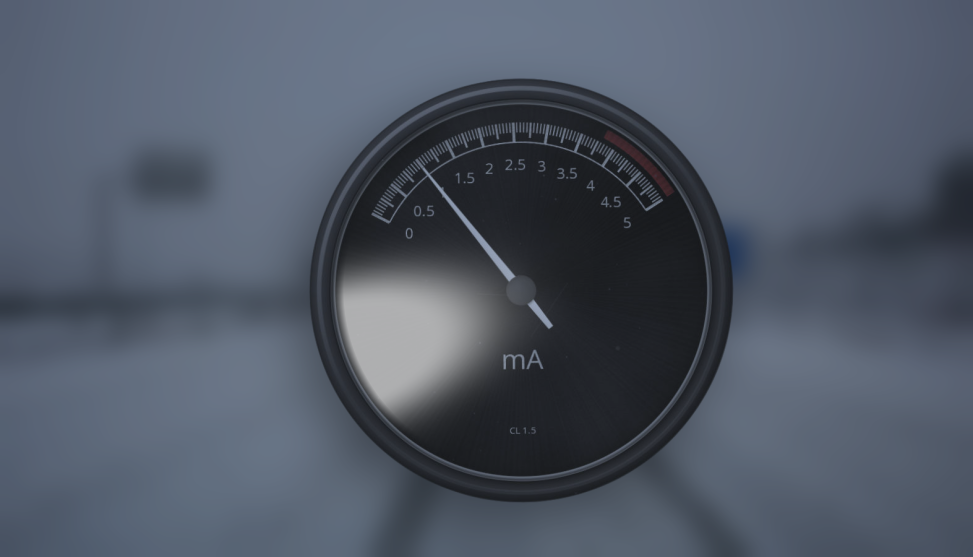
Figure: 1 mA
